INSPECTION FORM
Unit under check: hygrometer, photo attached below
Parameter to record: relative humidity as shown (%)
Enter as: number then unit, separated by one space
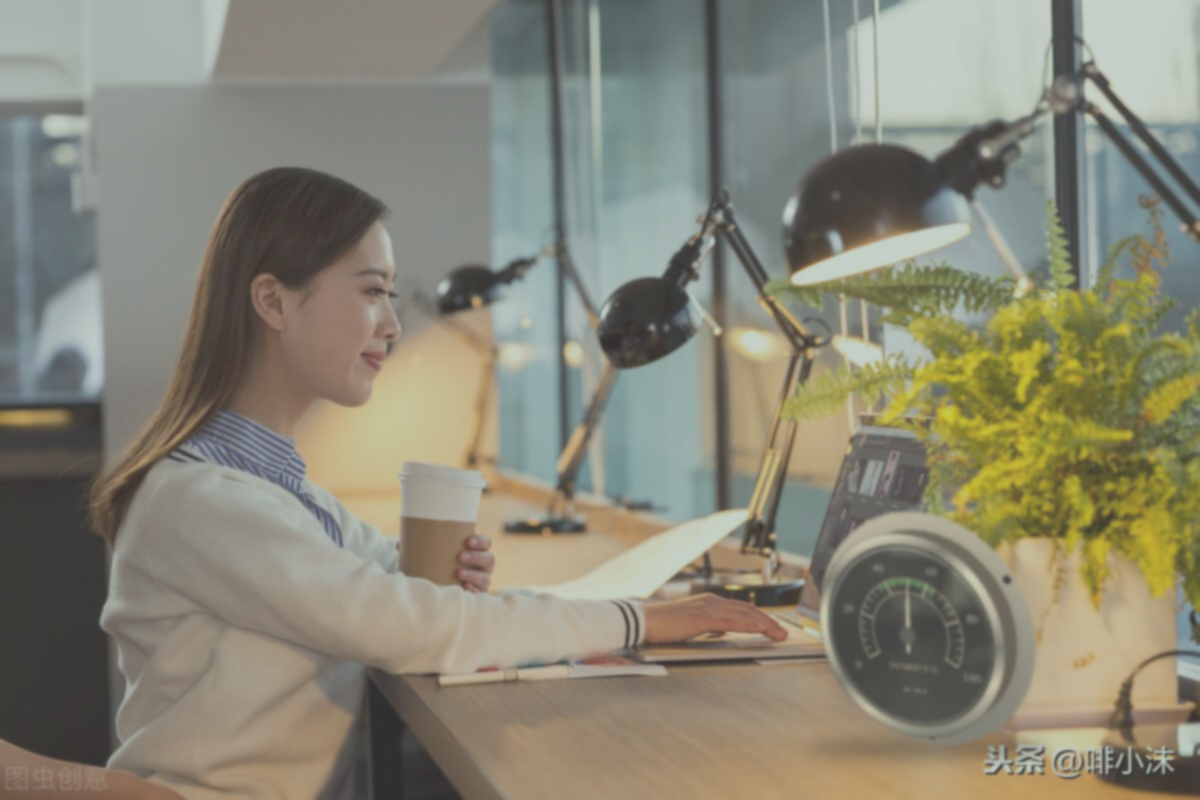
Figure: 52 %
